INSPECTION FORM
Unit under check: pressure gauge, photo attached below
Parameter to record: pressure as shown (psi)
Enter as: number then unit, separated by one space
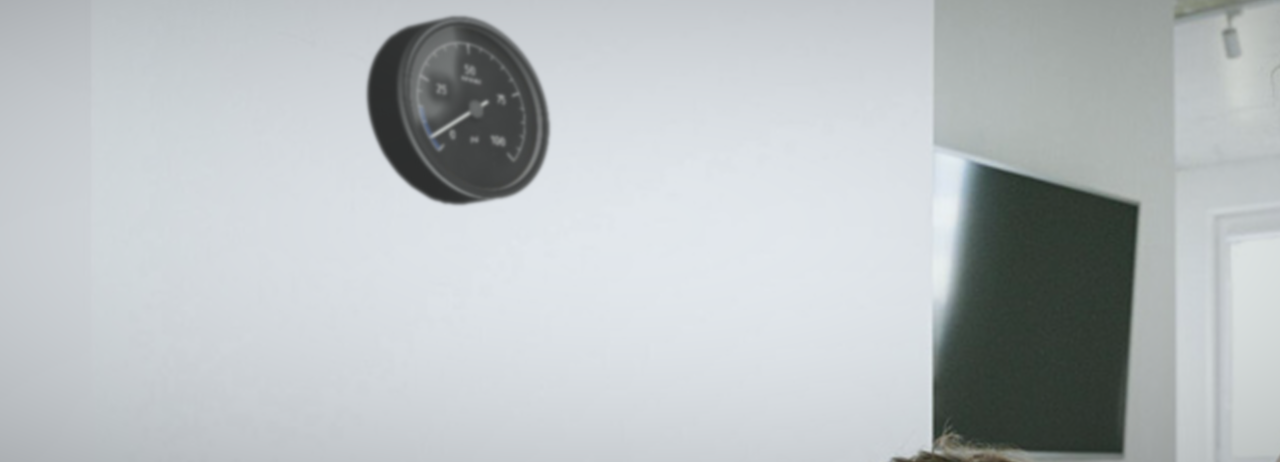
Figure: 5 psi
